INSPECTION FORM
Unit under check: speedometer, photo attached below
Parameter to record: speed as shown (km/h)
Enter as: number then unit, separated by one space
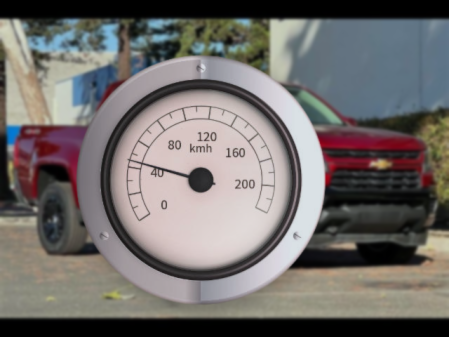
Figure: 45 km/h
